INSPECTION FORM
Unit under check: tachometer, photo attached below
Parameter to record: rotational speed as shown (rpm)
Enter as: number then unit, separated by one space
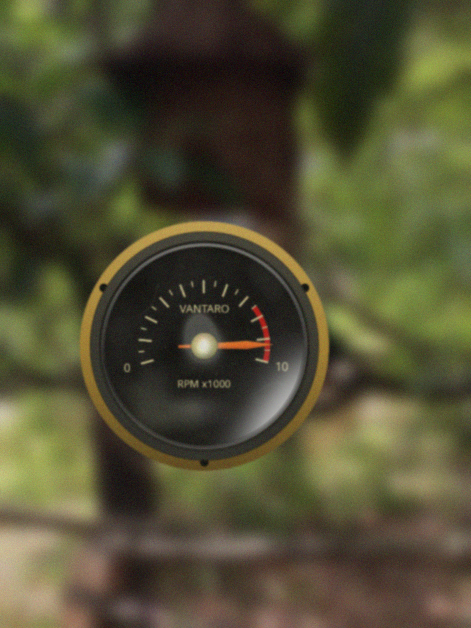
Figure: 9250 rpm
